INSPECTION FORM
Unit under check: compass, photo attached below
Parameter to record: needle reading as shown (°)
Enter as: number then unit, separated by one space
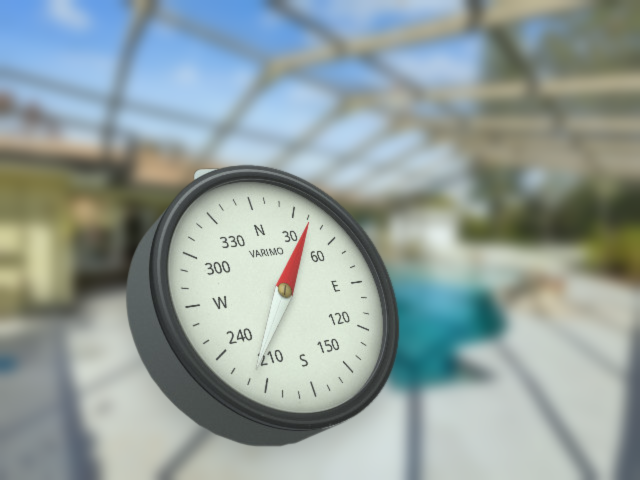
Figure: 40 °
